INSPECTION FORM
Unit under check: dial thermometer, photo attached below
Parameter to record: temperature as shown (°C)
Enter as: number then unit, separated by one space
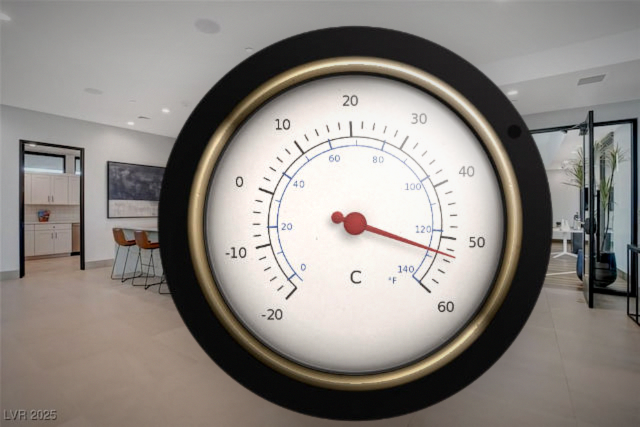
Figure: 53 °C
